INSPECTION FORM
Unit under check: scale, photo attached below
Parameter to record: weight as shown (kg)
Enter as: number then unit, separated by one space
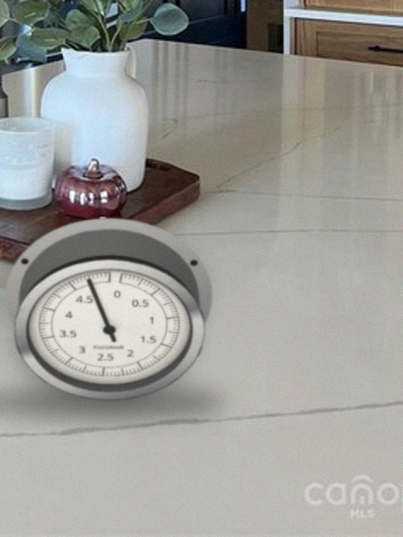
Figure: 4.75 kg
